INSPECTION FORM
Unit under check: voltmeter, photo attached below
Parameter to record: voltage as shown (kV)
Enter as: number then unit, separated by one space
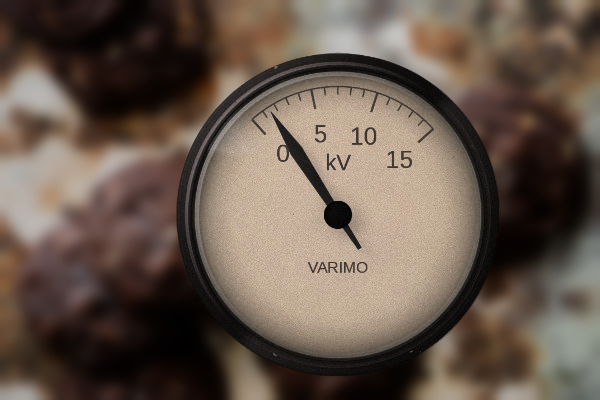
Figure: 1.5 kV
